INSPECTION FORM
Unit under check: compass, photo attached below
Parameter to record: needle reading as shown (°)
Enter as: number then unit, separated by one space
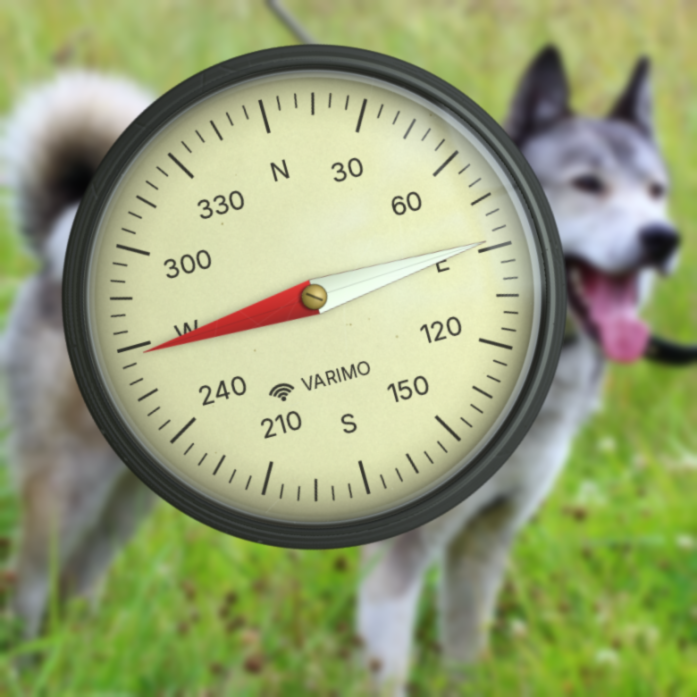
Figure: 267.5 °
